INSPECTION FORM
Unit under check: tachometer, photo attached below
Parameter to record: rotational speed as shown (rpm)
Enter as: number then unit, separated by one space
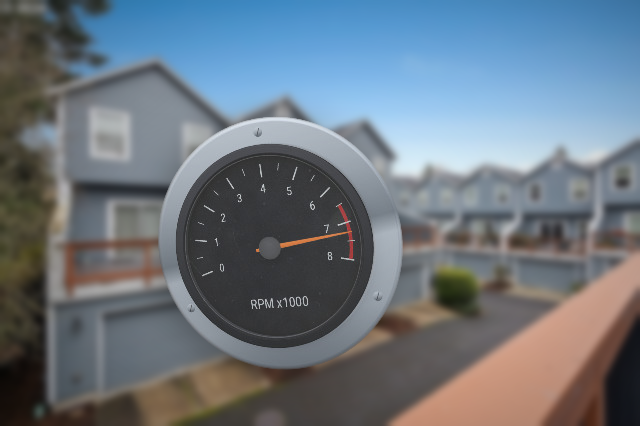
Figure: 7250 rpm
